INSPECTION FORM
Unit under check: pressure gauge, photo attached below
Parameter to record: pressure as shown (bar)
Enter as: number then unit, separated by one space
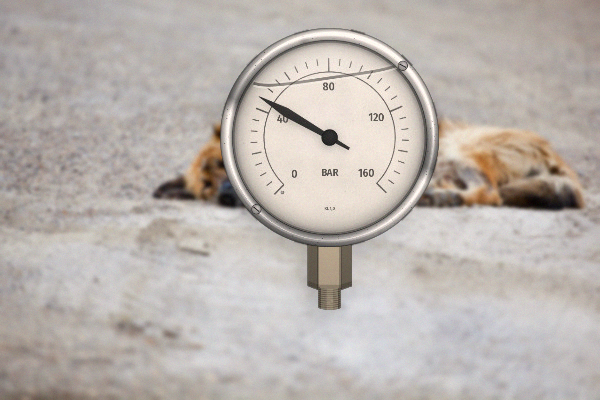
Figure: 45 bar
